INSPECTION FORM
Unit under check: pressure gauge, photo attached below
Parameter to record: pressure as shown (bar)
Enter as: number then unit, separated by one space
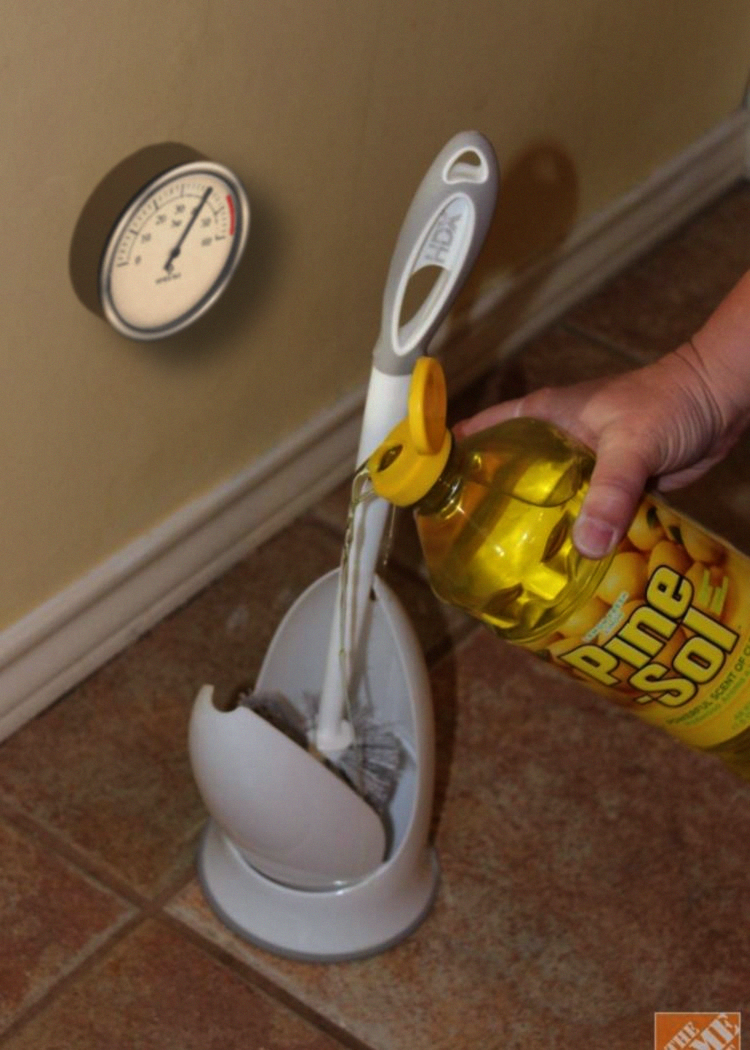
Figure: 40 bar
